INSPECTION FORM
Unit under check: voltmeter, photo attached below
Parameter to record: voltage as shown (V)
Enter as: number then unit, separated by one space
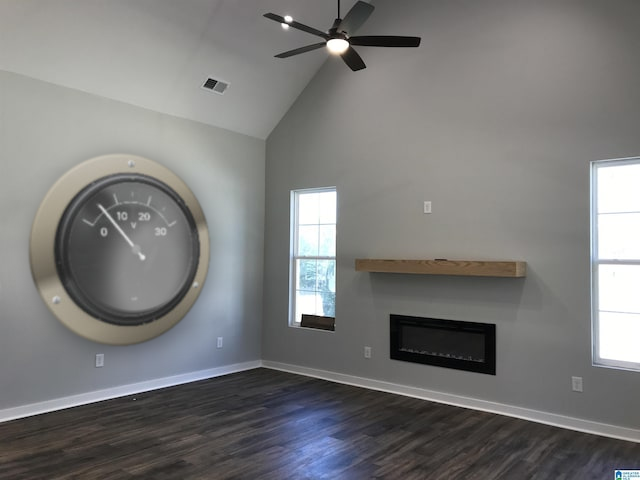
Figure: 5 V
